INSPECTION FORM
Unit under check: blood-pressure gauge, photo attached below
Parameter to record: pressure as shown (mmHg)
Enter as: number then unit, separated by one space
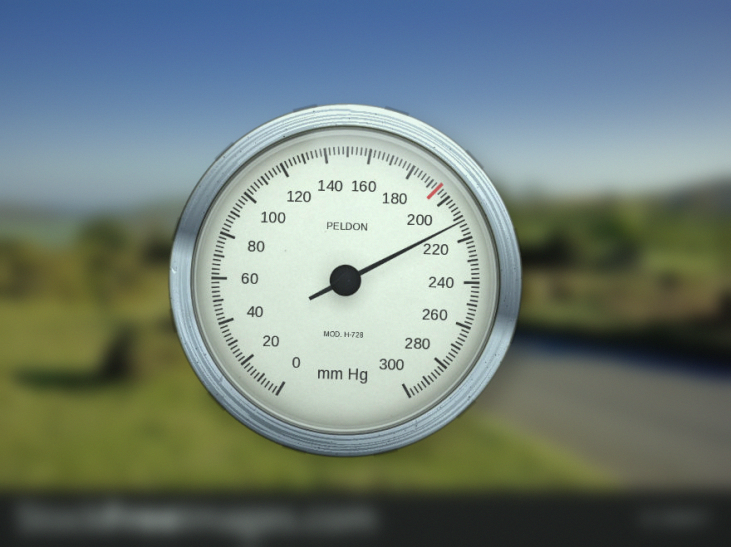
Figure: 212 mmHg
